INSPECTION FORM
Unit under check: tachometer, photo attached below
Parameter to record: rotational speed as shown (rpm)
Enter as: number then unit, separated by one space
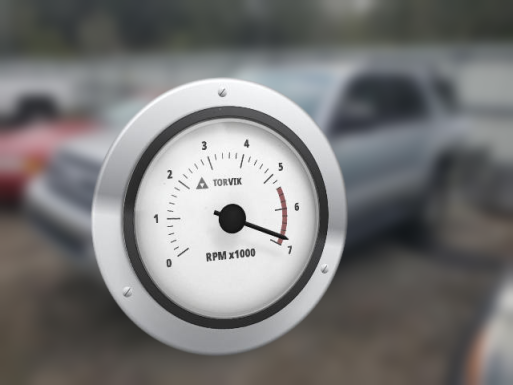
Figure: 6800 rpm
